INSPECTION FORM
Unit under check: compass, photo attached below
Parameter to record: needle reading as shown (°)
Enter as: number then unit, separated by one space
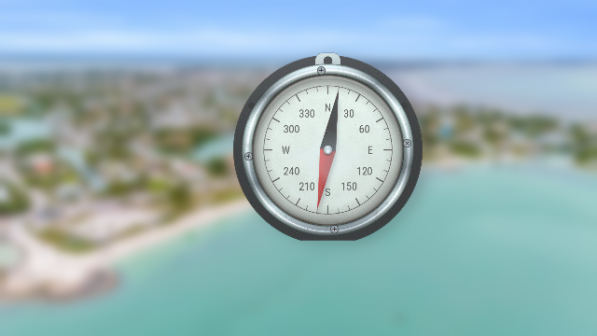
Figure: 190 °
